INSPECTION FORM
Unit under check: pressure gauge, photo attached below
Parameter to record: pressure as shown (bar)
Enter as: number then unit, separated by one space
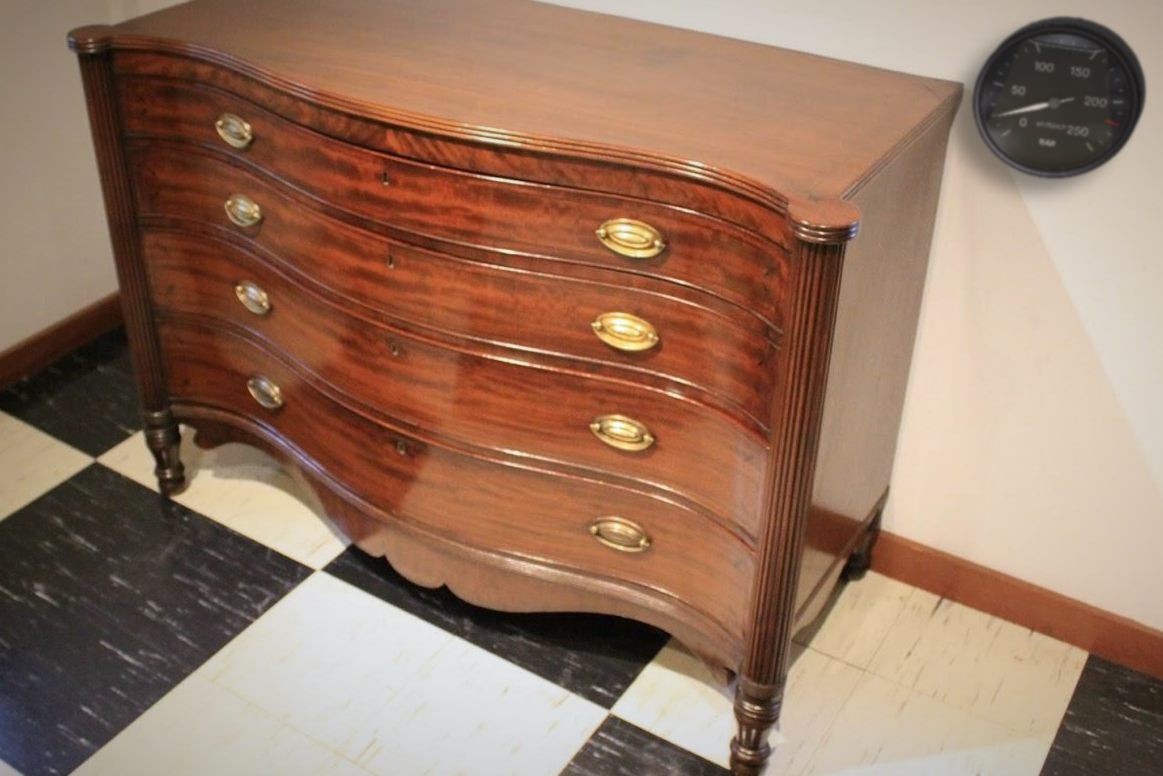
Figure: 20 bar
